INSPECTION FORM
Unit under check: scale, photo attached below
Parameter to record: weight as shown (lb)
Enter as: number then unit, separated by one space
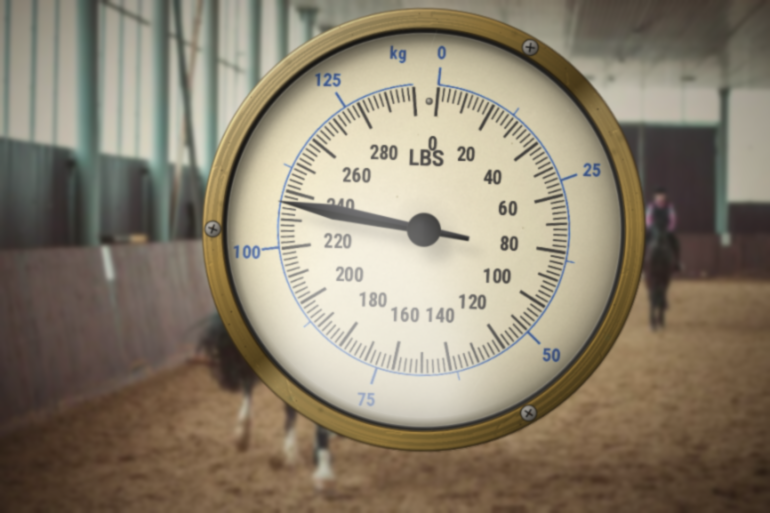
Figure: 236 lb
